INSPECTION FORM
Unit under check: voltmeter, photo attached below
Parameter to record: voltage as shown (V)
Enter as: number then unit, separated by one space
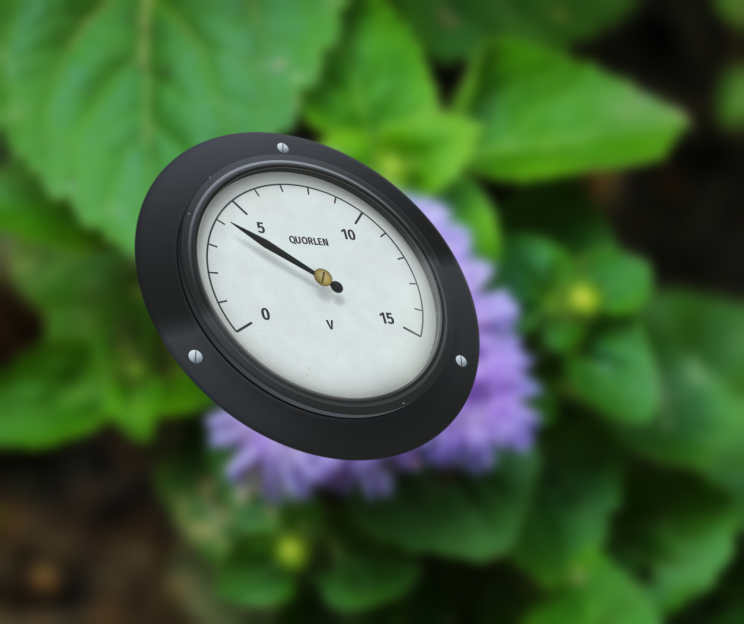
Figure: 4 V
